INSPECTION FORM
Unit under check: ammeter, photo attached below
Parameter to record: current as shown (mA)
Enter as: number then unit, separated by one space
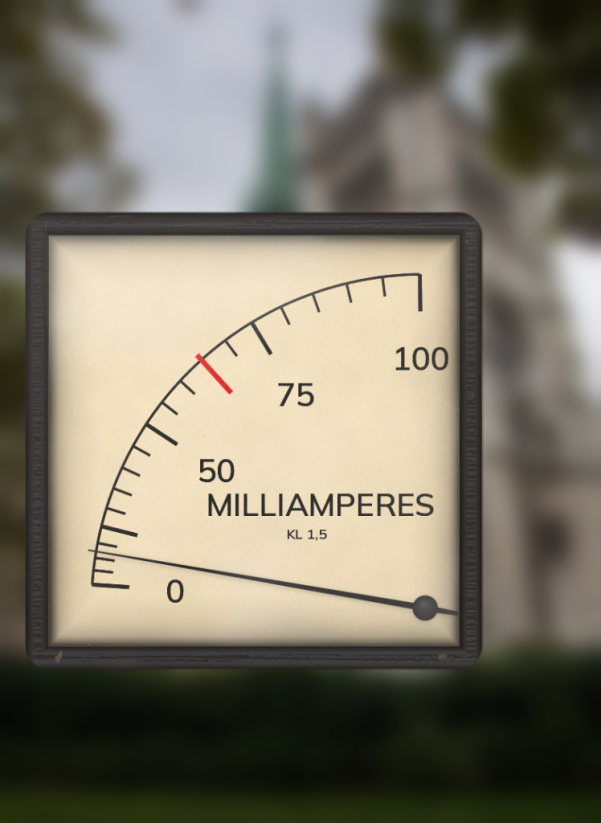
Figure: 17.5 mA
